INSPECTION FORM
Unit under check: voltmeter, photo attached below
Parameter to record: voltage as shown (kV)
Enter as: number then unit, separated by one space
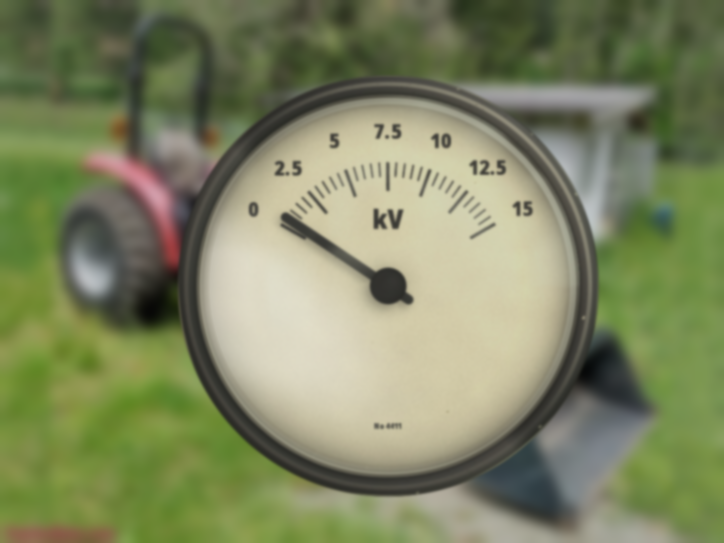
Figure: 0.5 kV
